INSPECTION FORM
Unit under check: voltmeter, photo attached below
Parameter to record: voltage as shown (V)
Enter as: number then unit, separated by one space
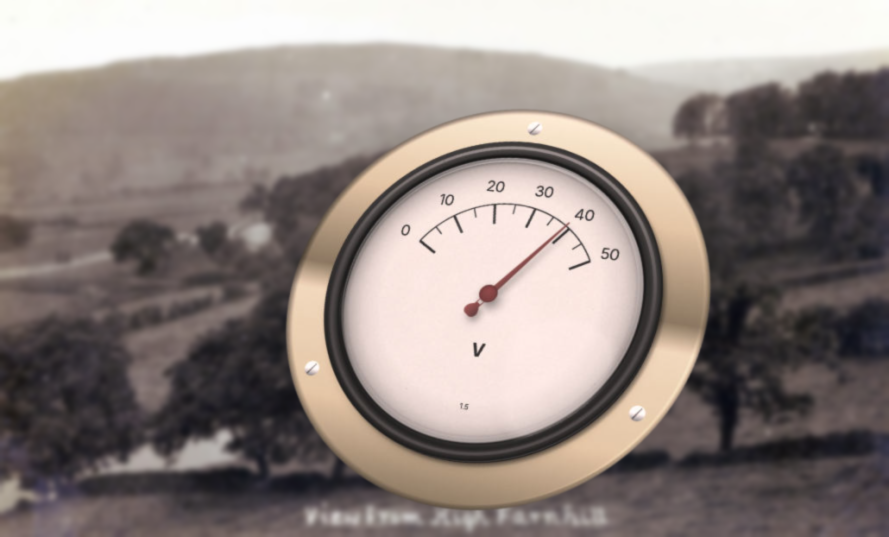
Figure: 40 V
